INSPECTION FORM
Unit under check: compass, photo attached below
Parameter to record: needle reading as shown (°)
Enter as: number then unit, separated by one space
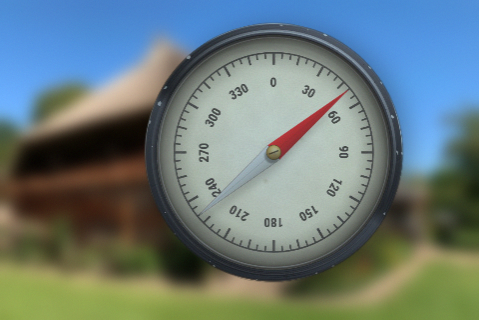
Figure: 50 °
